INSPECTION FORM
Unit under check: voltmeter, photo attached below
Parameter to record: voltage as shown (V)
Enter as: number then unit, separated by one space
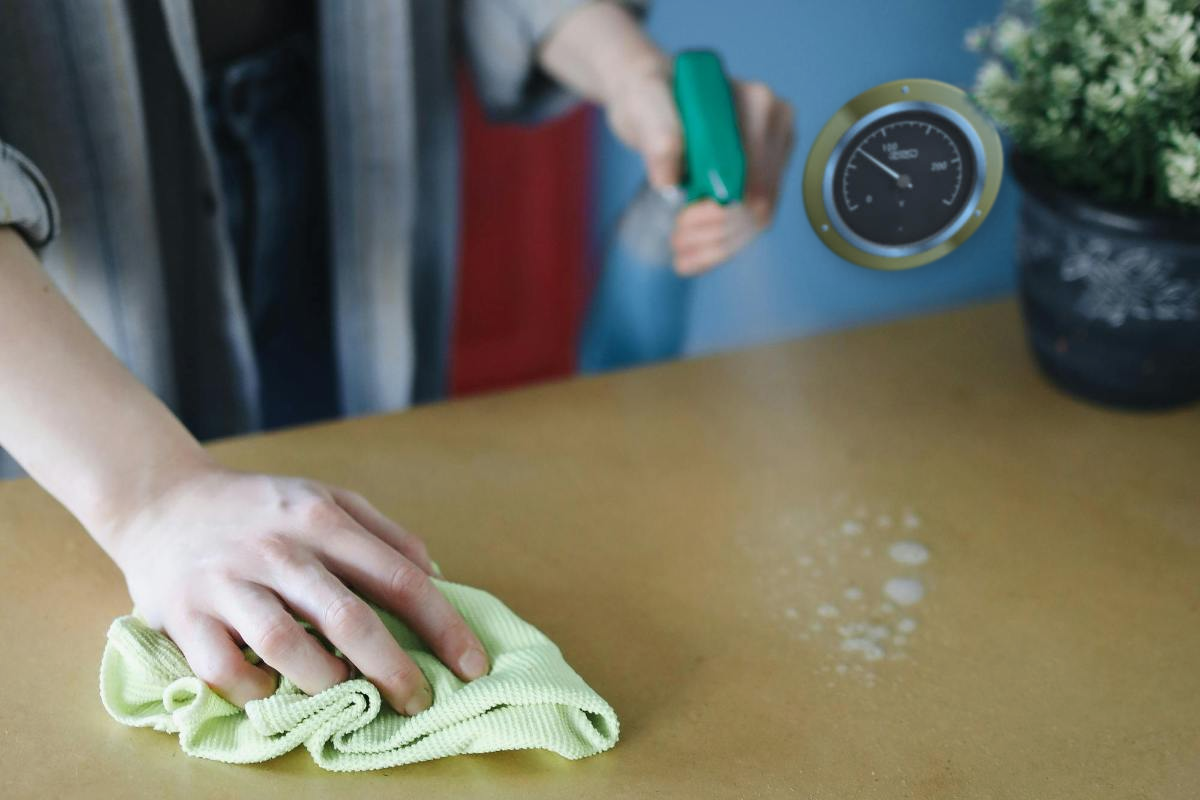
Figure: 70 V
